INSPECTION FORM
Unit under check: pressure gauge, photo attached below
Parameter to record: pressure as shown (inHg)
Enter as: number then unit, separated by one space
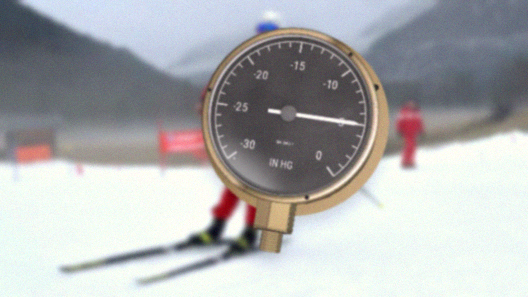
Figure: -5 inHg
